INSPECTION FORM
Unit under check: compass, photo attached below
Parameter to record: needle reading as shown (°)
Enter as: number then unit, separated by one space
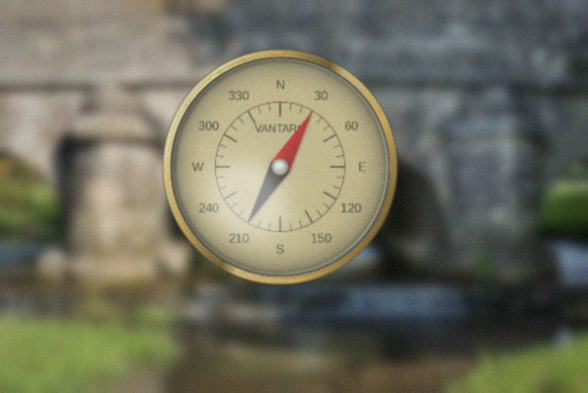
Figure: 30 °
